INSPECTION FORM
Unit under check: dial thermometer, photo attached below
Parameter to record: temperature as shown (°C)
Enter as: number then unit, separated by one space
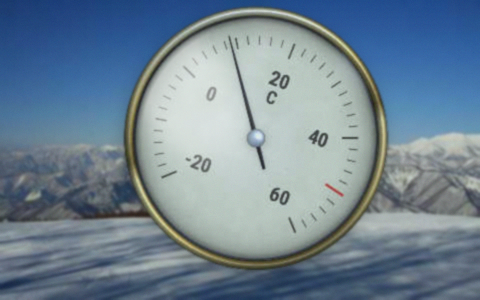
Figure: 9 °C
